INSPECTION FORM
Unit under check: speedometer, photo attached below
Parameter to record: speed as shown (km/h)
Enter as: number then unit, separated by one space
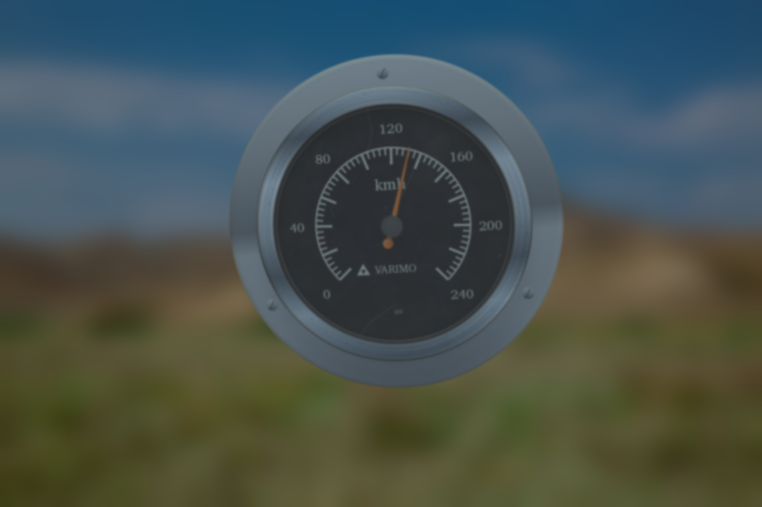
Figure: 132 km/h
